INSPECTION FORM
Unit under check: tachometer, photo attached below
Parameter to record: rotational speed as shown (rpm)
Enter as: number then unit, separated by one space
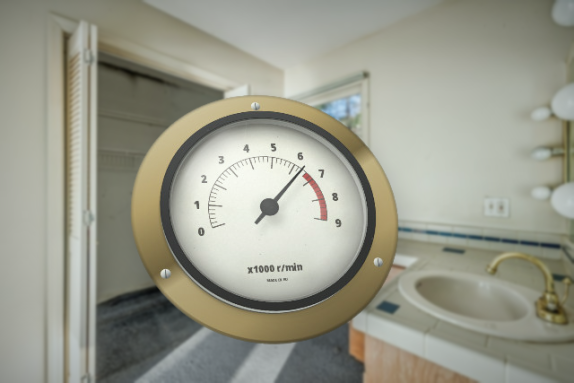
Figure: 6400 rpm
